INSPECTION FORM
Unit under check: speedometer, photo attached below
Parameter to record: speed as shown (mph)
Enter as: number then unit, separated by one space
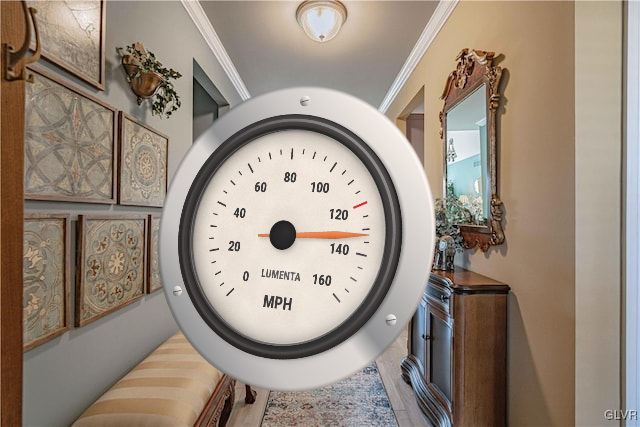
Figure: 132.5 mph
